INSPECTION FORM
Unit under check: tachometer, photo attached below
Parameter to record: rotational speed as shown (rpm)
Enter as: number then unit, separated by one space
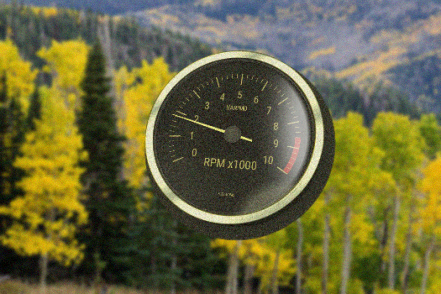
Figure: 1800 rpm
